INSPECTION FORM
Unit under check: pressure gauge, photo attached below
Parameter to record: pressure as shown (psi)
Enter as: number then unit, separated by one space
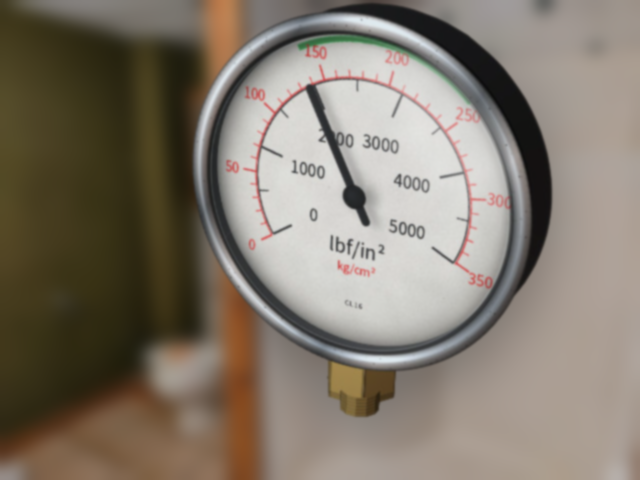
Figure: 2000 psi
